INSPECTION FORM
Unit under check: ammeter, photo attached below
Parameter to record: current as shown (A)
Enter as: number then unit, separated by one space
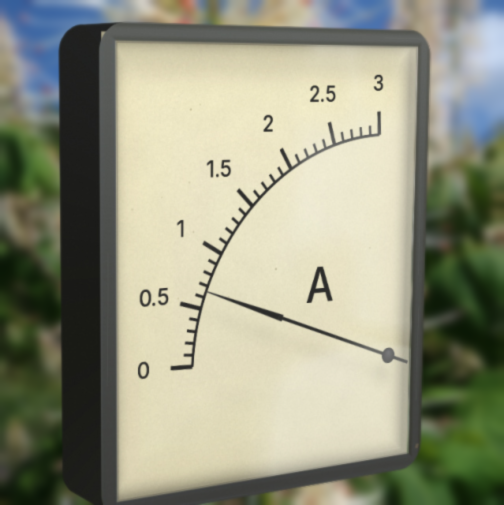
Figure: 0.65 A
